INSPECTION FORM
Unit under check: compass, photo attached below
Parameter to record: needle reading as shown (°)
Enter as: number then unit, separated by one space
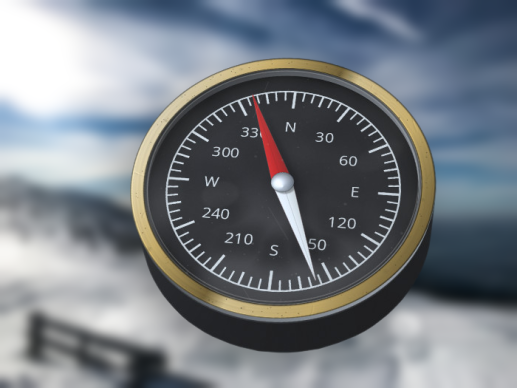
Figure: 337.5 °
